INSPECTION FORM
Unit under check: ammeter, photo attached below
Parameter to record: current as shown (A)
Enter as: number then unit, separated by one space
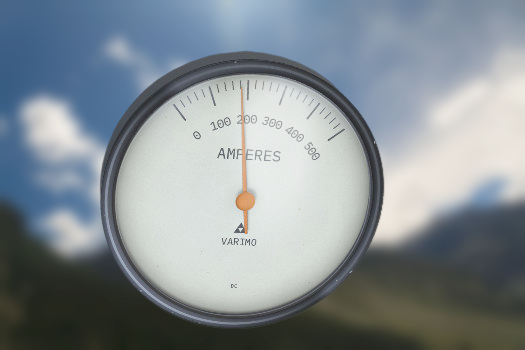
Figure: 180 A
